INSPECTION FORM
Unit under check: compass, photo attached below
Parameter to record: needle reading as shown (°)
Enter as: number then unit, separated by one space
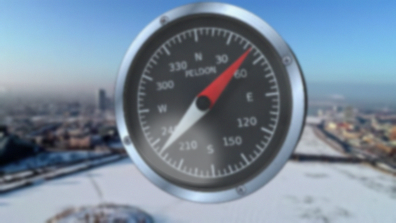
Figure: 50 °
